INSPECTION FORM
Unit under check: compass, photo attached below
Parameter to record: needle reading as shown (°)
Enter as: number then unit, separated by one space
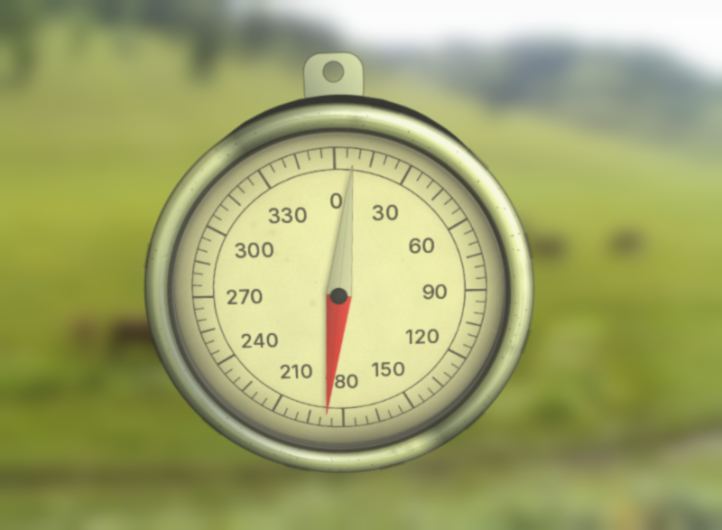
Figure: 187.5 °
